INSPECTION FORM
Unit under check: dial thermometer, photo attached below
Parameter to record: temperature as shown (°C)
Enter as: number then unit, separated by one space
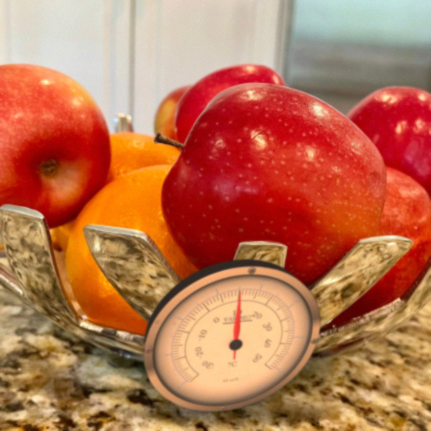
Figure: 10 °C
